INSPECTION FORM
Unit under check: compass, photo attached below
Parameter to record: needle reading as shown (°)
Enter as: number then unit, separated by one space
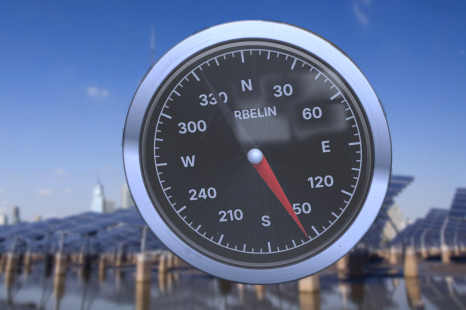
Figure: 155 °
